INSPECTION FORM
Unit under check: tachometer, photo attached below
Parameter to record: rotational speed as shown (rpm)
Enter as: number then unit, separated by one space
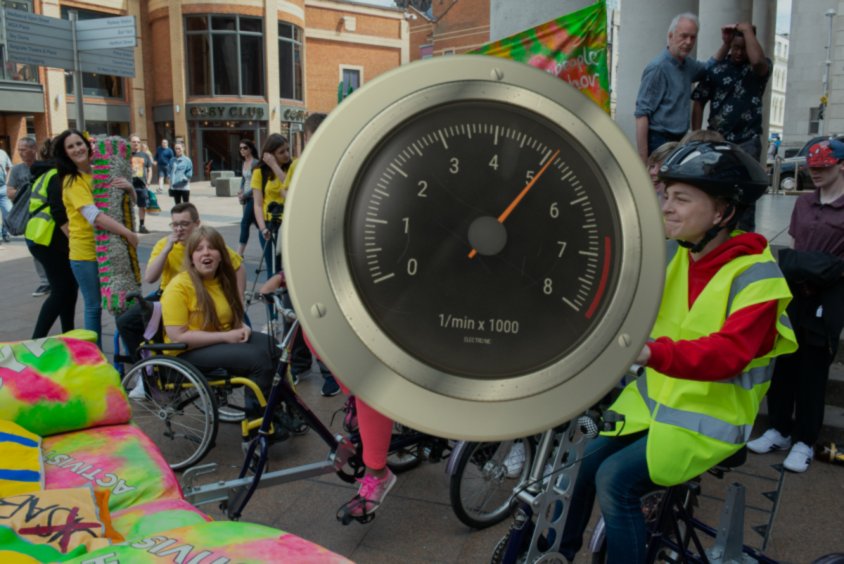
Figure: 5100 rpm
